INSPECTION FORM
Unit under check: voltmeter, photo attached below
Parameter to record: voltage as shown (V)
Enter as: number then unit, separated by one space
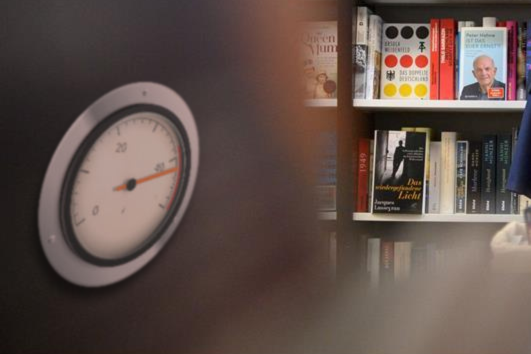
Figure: 42 V
